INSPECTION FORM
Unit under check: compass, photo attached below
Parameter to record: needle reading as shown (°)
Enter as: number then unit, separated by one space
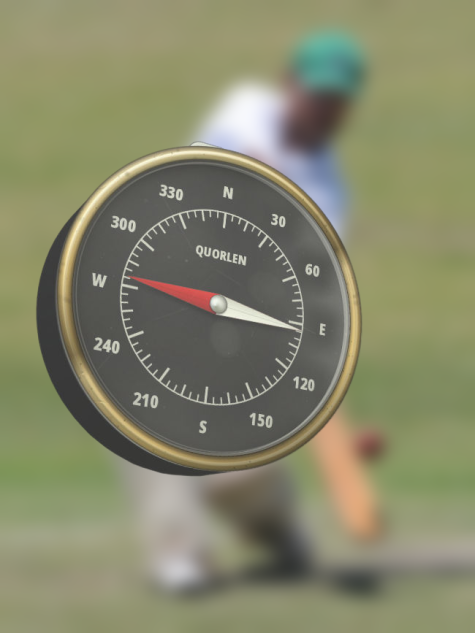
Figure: 275 °
